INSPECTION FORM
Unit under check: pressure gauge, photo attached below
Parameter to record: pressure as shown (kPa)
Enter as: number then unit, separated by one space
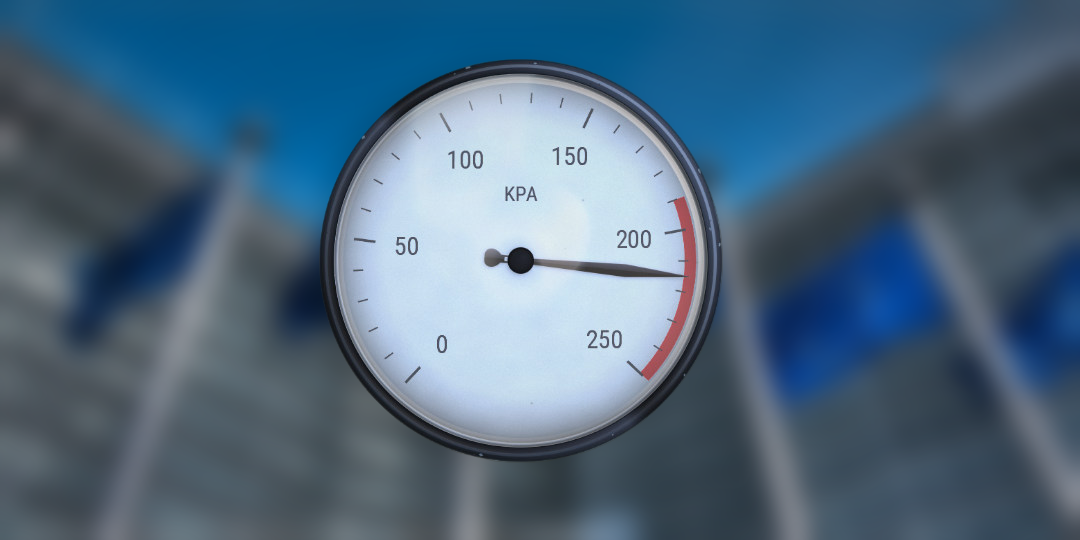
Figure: 215 kPa
